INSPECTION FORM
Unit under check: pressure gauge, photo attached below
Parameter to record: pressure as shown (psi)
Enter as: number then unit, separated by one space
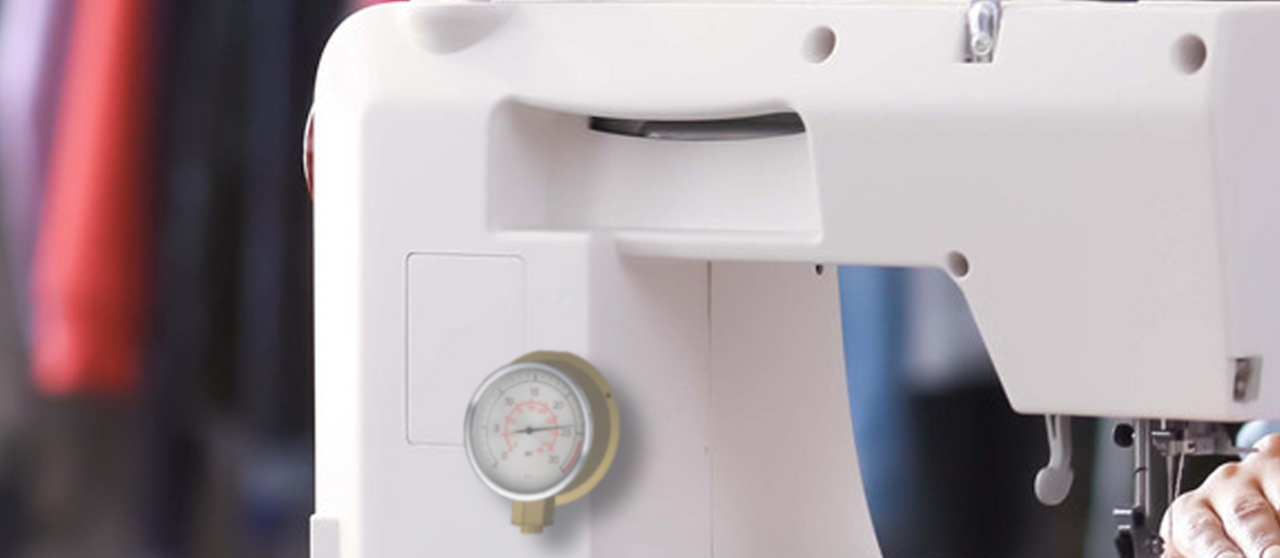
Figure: 24 psi
